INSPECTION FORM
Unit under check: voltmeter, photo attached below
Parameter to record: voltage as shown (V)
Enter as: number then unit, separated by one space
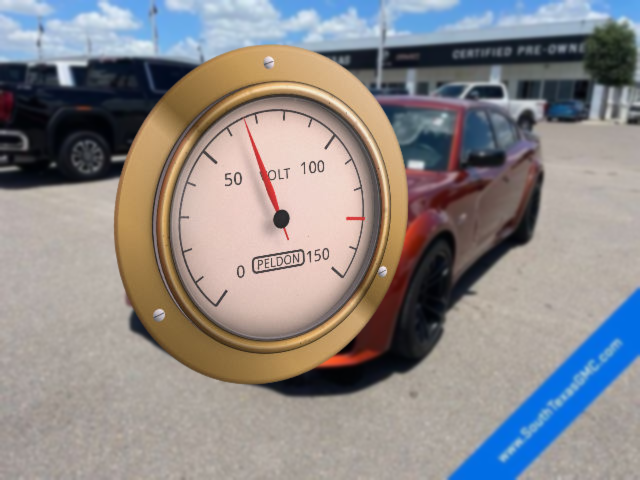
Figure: 65 V
